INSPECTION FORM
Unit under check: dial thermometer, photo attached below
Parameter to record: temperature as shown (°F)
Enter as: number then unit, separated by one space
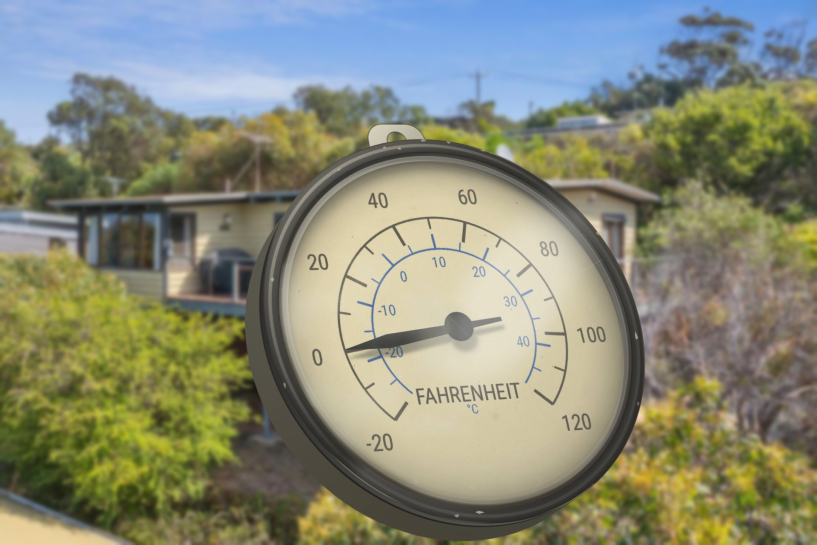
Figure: 0 °F
